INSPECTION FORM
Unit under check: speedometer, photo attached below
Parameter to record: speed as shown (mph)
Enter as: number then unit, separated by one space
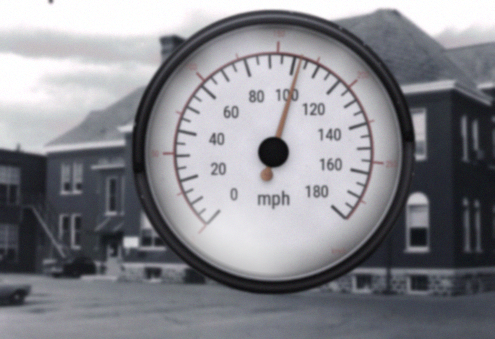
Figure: 102.5 mph
